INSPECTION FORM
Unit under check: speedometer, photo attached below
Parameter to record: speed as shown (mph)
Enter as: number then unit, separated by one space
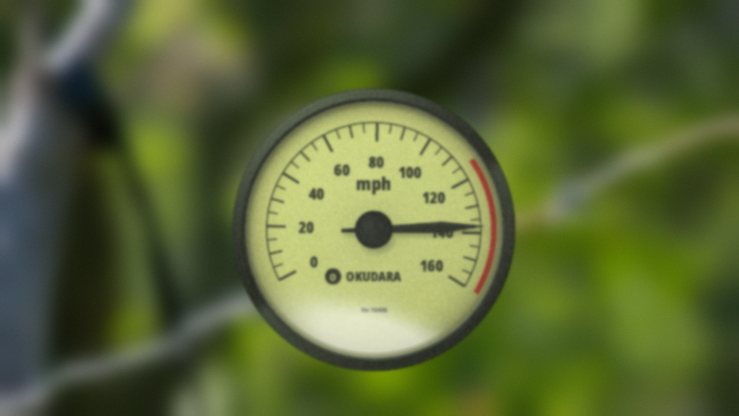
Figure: 137.5 mph
